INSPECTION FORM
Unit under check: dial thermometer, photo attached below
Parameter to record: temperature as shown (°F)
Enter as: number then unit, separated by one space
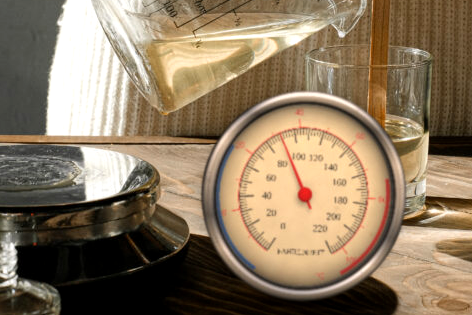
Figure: 90 °F
